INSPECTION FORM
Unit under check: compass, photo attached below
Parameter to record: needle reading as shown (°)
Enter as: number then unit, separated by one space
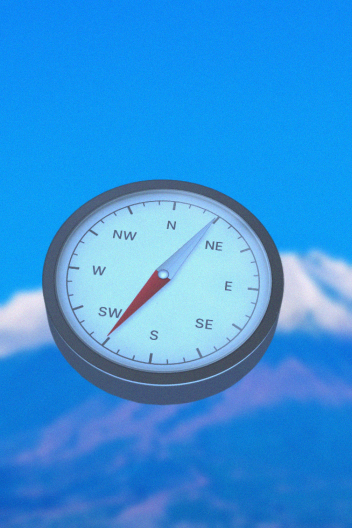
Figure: 210 °
